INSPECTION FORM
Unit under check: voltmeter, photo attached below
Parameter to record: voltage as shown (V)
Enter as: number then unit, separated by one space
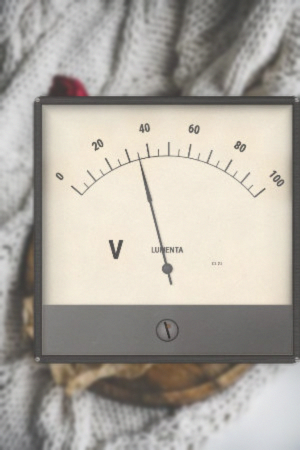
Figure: 35 V
